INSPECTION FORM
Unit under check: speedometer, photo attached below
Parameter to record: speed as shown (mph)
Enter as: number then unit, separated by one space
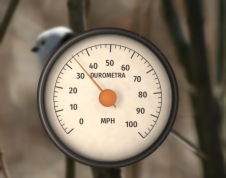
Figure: 34 mph
